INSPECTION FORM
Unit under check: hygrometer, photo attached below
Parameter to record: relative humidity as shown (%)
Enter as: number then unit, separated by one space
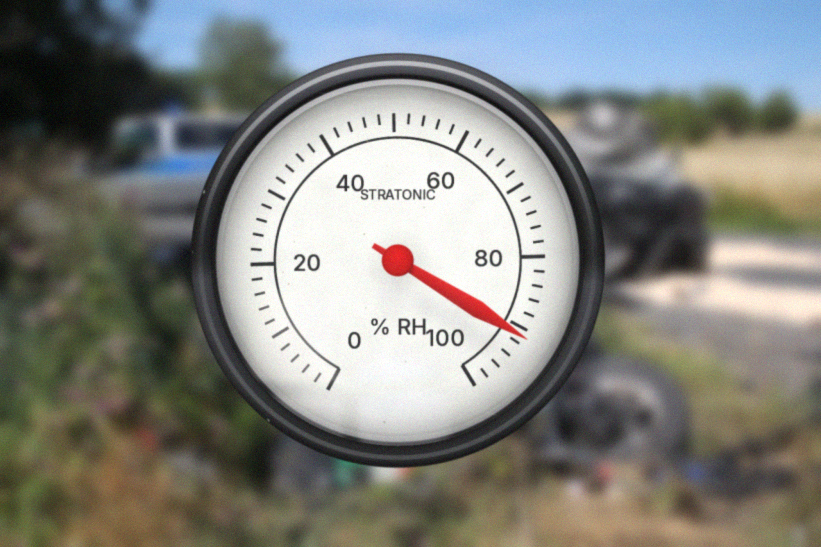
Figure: 91 %
